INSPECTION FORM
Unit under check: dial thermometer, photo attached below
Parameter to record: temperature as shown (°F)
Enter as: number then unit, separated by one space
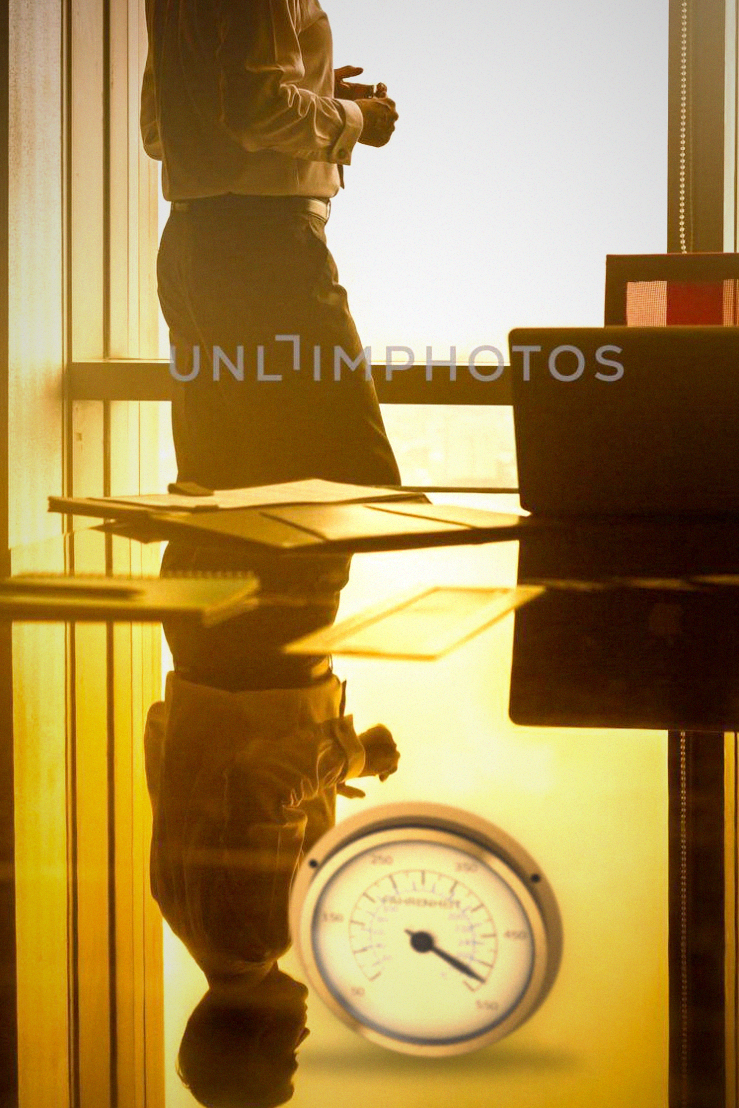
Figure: 525 °F
